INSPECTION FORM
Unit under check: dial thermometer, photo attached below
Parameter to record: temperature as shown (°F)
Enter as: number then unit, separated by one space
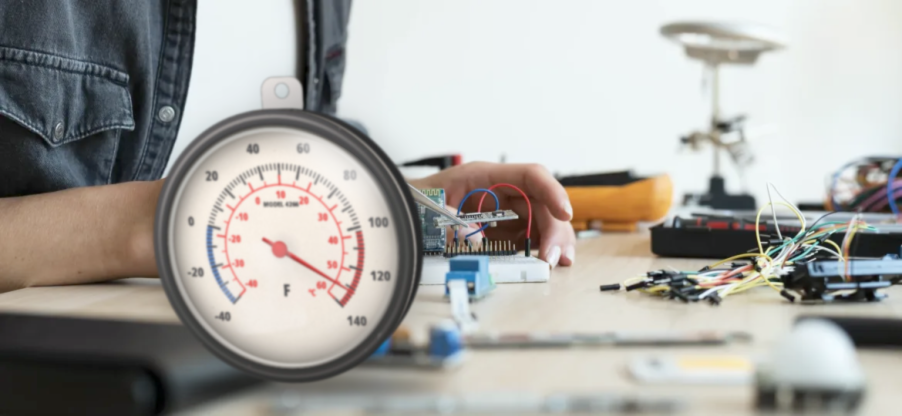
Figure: 130 °F
